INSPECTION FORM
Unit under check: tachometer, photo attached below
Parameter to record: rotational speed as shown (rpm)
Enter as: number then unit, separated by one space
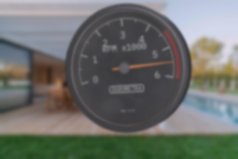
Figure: 5500 rpm
